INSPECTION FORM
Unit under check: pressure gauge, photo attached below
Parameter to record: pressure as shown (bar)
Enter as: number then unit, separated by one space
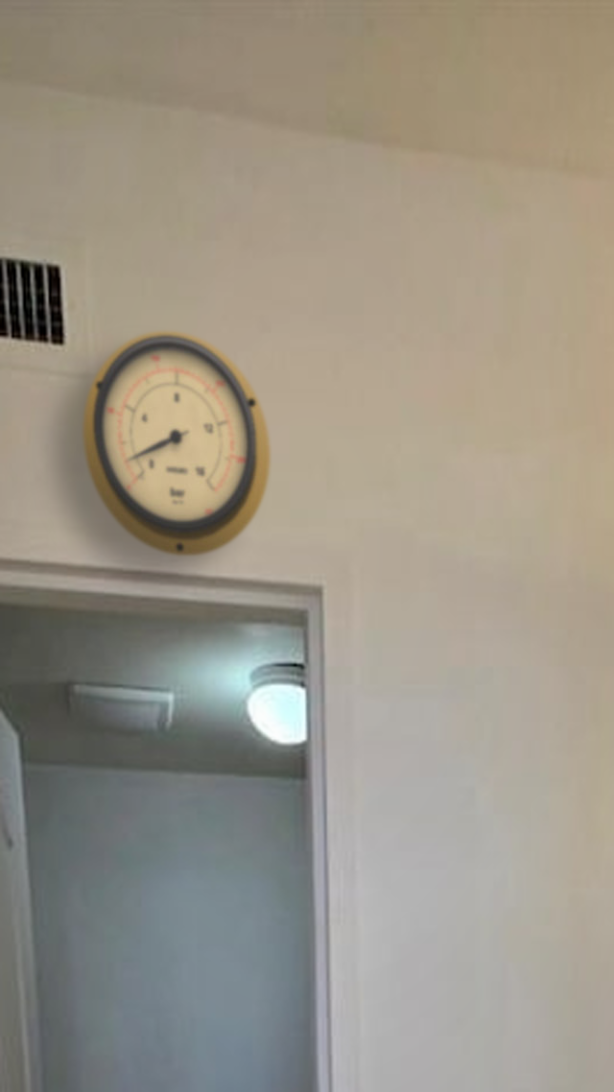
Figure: 1 bar
